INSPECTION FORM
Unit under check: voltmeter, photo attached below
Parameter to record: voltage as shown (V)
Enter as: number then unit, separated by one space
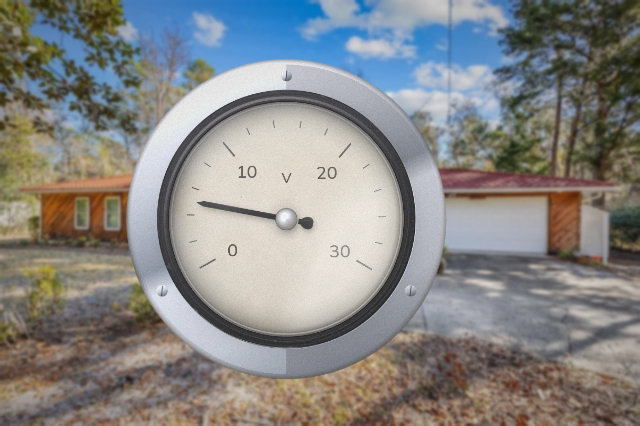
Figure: 5 V
